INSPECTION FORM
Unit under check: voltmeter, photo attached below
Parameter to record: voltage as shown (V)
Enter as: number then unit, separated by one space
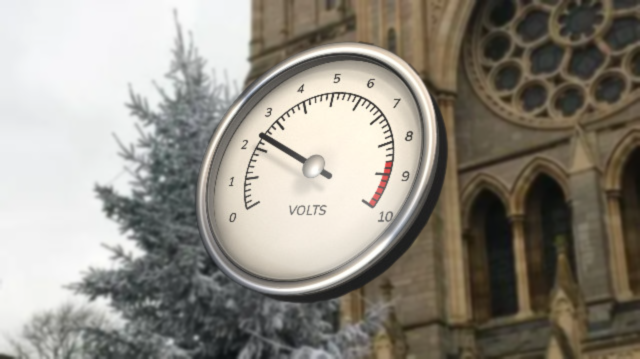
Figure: 2.4 V
